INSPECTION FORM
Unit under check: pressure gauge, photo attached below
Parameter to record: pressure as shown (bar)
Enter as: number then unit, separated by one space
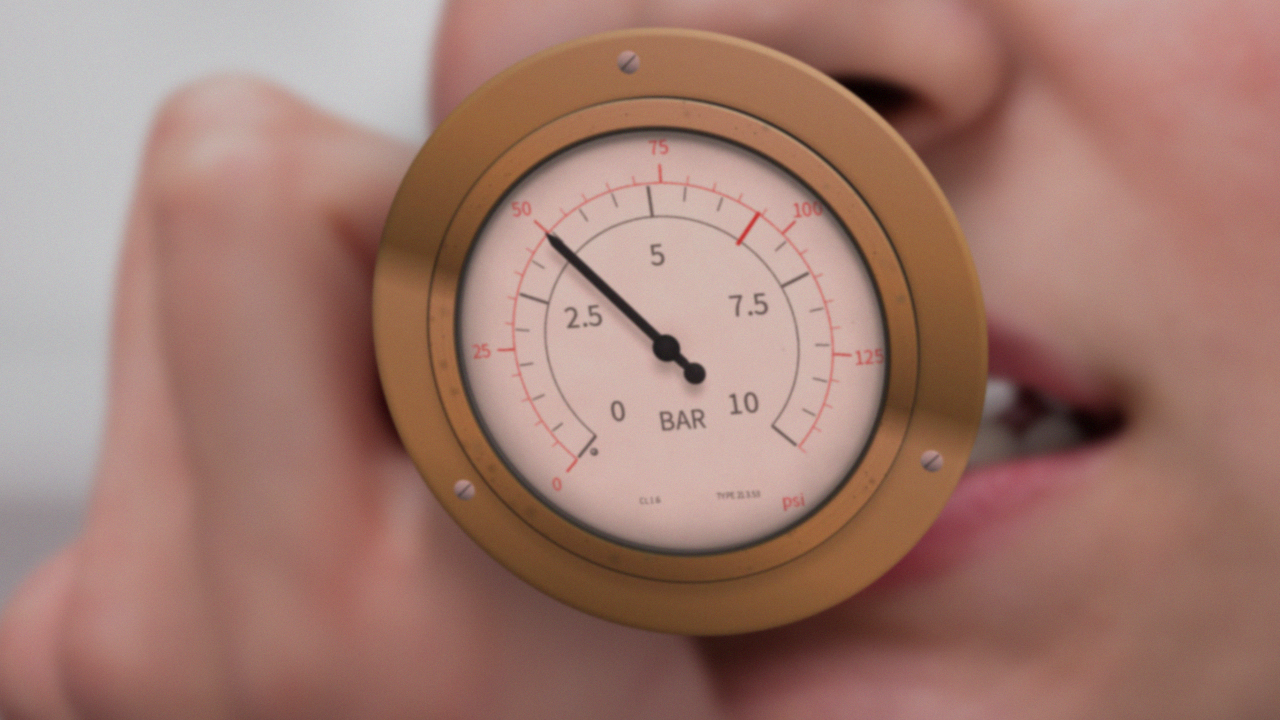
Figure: 3.5 bar
